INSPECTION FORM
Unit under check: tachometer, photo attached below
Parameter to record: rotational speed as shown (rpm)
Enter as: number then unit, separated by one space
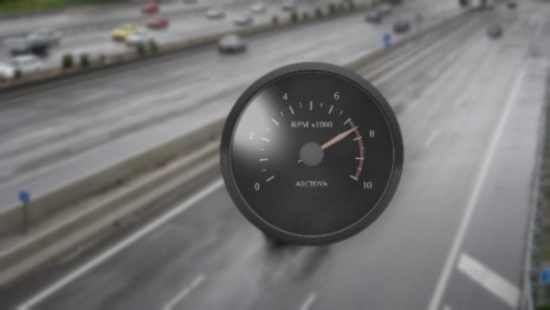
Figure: 7500 rpm
